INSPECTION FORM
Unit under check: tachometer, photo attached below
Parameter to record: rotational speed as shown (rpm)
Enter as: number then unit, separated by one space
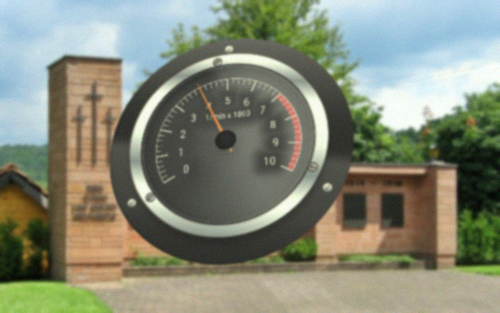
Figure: 4000 rpm
